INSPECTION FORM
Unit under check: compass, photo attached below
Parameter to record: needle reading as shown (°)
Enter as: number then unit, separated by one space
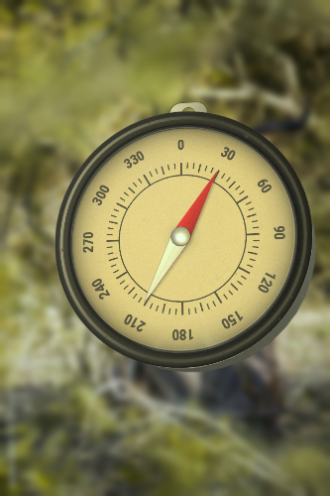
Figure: 30 °
